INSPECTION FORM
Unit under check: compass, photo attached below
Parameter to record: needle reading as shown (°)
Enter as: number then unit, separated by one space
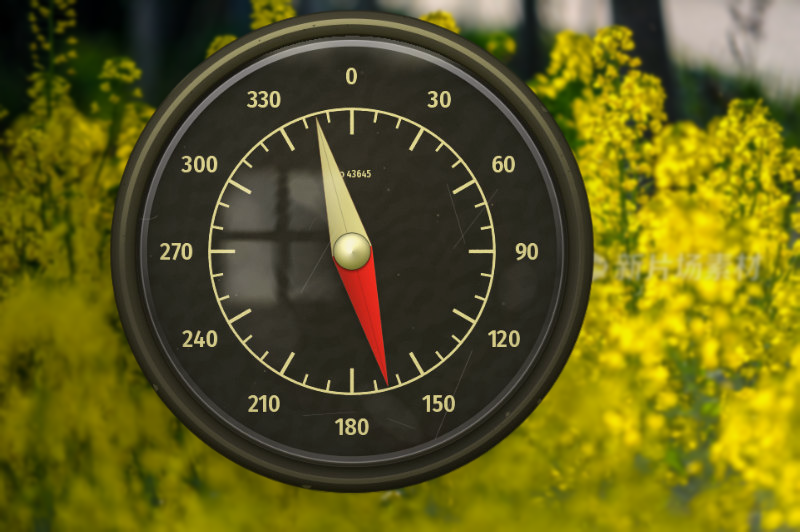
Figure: 165 °
